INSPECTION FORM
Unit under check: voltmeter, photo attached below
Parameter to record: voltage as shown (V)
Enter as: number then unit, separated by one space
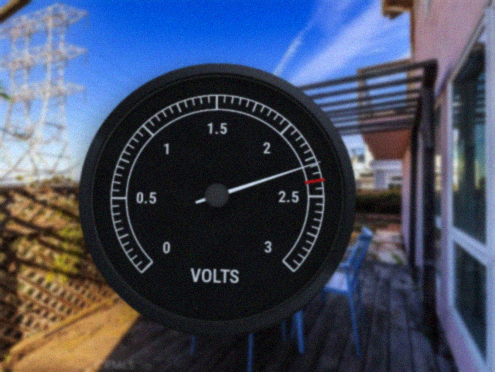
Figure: 2.3 V
